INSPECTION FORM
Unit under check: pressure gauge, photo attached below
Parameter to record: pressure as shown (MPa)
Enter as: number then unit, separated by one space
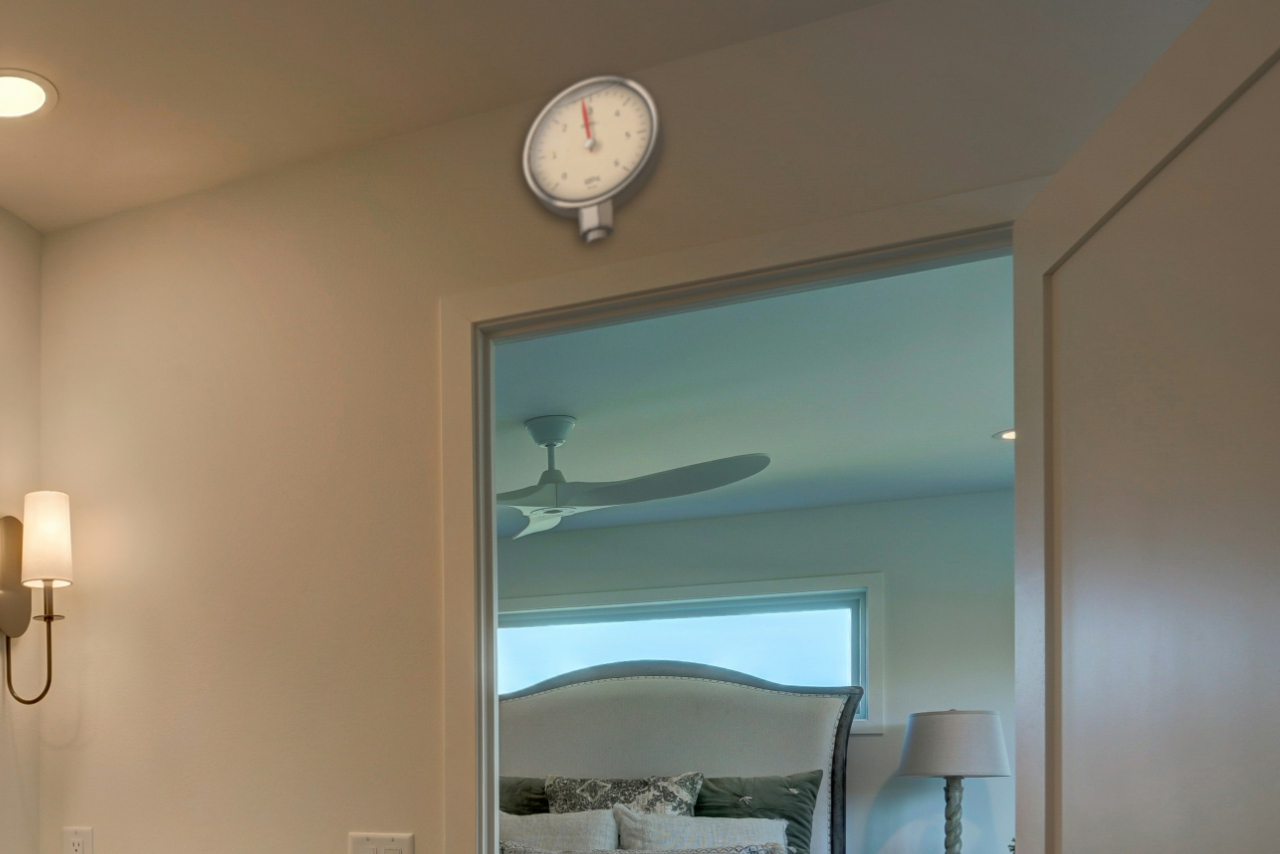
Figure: 2.8 MPa
